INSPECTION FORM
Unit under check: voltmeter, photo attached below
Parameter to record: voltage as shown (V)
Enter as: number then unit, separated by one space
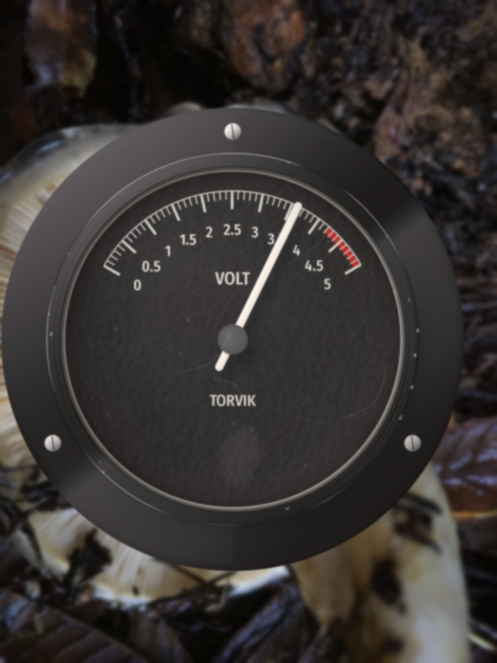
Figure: 3.6 V
